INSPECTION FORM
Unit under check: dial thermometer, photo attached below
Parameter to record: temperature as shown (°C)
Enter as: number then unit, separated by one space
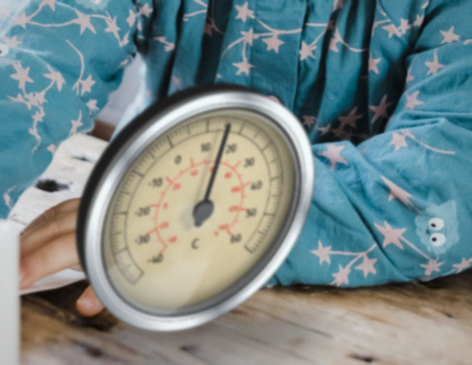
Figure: 15 °C
